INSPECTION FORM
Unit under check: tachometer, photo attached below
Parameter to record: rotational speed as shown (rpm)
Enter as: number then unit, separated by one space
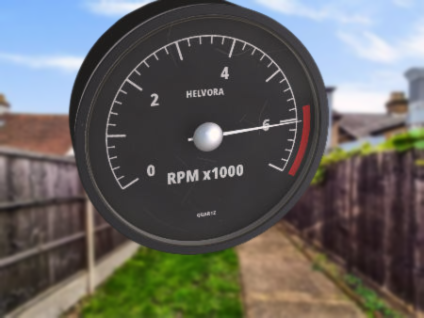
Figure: 6000 rpm
